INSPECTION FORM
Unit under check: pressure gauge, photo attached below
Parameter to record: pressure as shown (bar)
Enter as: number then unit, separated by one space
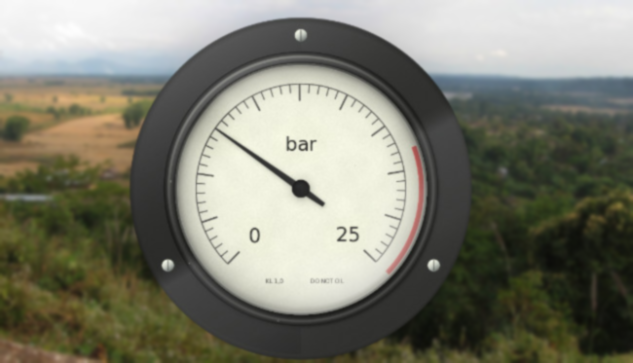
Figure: 7.5 bar
